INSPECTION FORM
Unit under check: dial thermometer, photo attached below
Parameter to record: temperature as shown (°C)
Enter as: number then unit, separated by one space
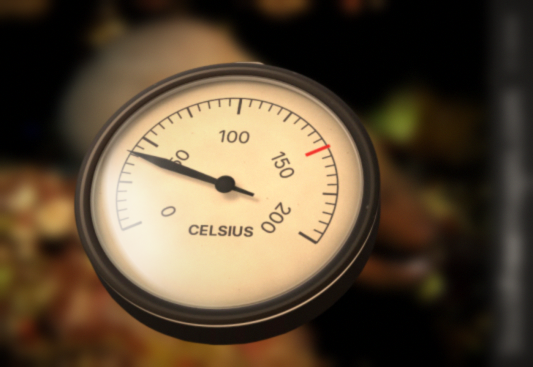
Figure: 40 °C
